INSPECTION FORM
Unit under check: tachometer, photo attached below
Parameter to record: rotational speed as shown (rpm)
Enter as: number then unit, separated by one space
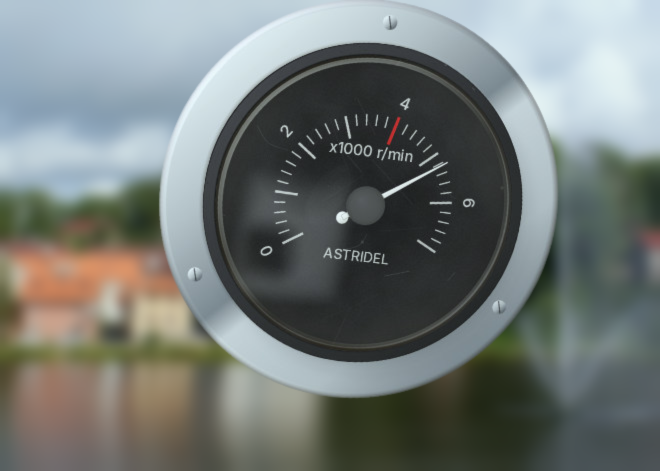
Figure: 5200 rpm
